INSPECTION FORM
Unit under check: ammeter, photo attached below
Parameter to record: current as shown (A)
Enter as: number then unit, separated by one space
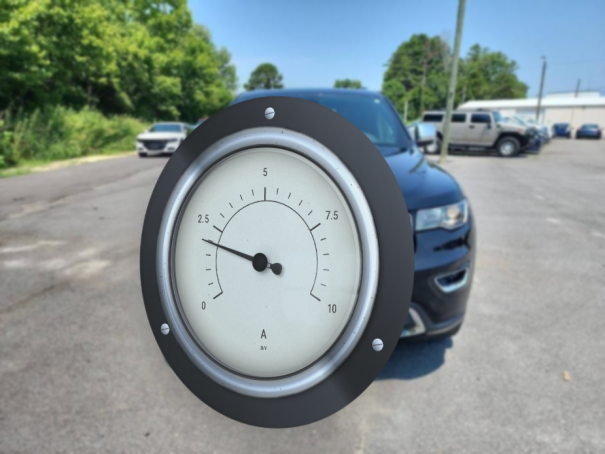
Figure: 2 A
